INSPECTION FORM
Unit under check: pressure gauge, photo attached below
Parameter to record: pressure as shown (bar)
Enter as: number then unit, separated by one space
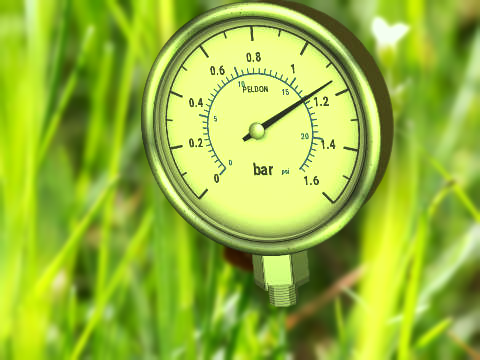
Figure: 1.15 bar
